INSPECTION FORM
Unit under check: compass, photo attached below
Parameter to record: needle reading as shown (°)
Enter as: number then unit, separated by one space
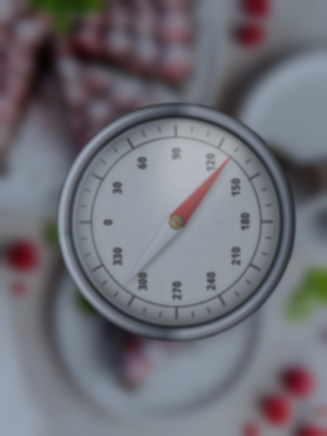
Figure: 130 °
